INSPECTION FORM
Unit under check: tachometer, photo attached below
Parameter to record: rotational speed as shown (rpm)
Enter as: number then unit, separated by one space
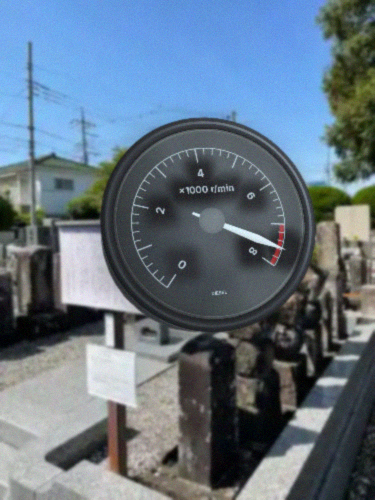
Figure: 7600 rpm
